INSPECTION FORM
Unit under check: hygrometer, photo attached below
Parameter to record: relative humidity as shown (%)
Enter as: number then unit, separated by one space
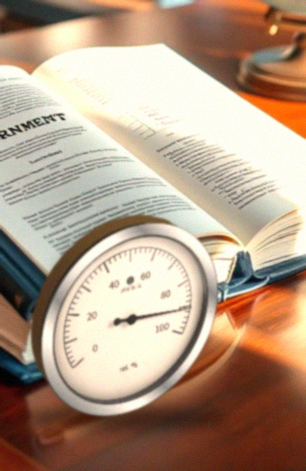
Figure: 90 %
